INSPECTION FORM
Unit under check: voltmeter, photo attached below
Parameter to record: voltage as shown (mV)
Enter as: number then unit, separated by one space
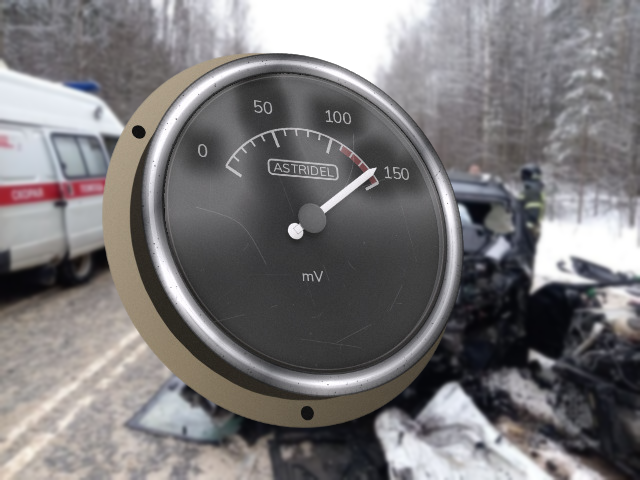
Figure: 140 mV
